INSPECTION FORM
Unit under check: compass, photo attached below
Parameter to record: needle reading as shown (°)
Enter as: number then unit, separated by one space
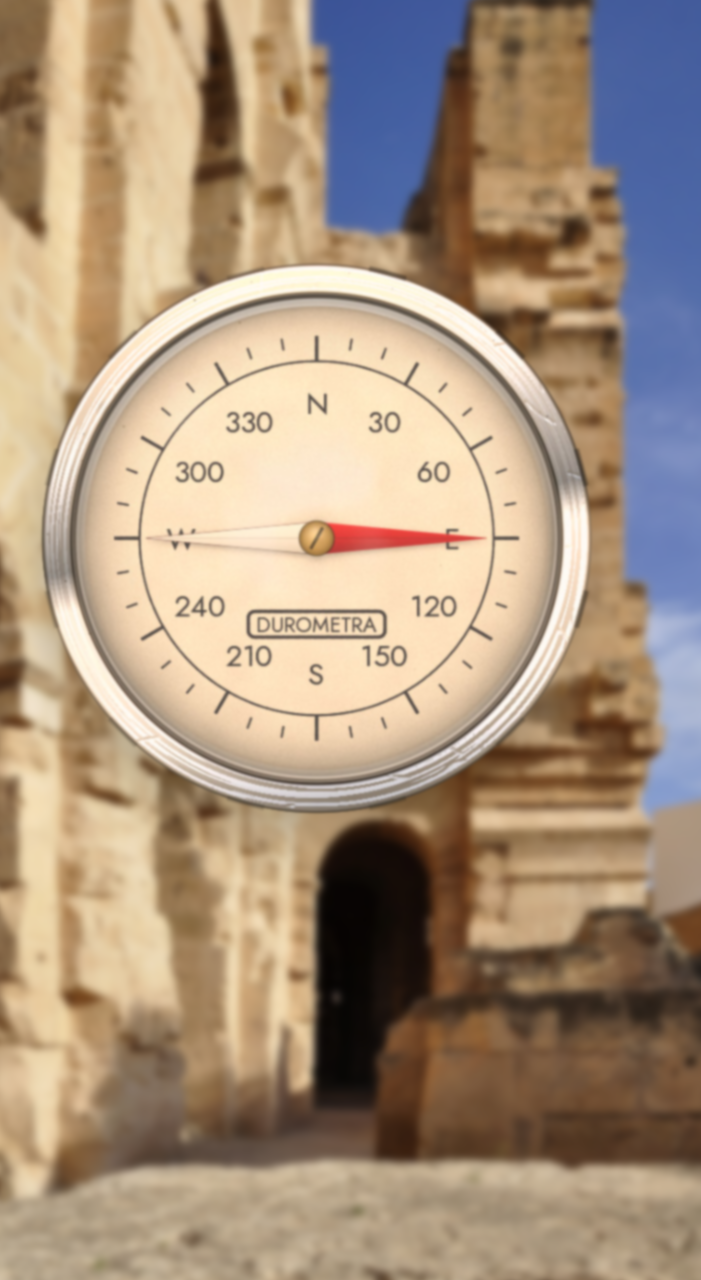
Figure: 90 °
